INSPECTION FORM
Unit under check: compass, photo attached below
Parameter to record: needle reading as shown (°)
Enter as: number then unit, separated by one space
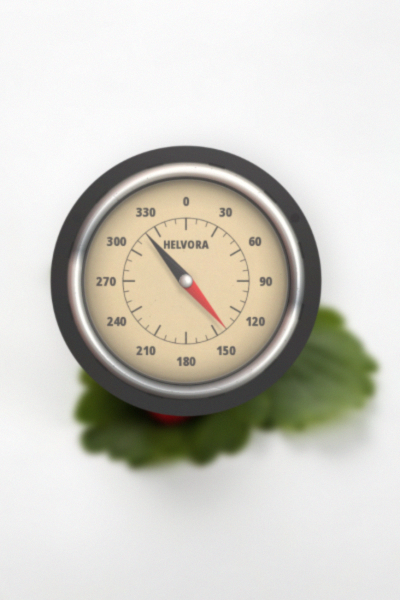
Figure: 140 °
